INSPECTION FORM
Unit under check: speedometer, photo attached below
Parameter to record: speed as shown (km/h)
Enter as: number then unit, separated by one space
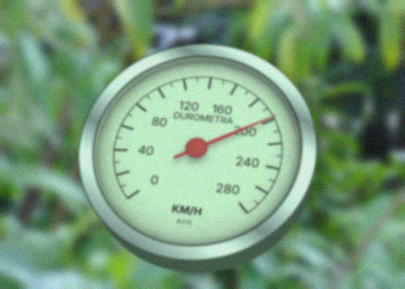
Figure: 200 km/h
